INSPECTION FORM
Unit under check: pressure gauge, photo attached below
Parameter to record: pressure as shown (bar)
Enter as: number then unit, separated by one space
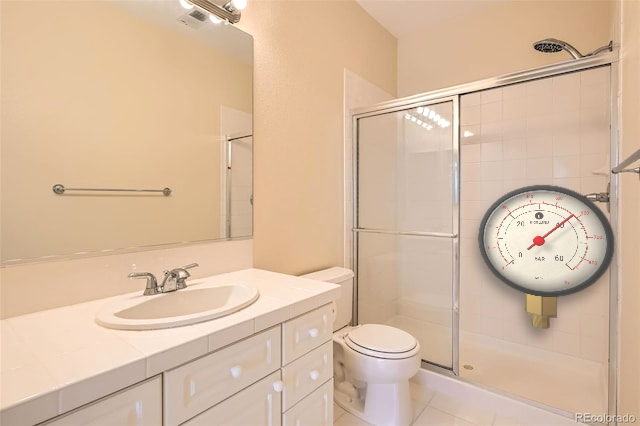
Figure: 40 bar
